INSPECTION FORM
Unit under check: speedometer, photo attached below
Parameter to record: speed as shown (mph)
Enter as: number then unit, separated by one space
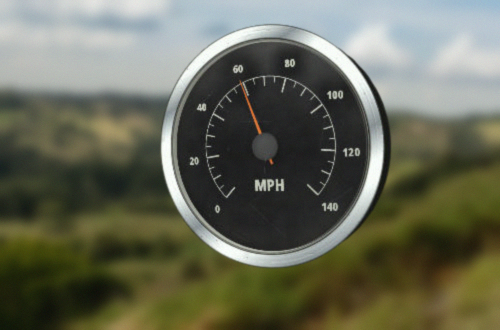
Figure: 60 mph
